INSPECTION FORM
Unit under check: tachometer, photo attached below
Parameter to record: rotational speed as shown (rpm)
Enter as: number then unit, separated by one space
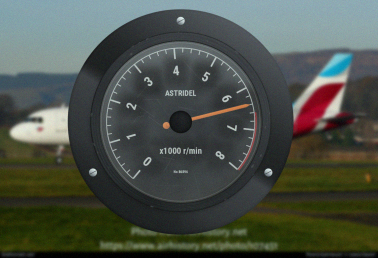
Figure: 6400 rpm
